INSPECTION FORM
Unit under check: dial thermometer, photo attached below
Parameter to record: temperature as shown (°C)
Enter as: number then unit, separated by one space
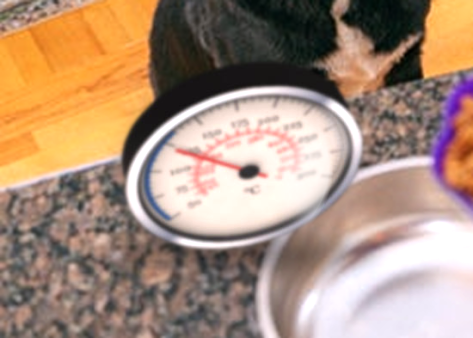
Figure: 125 °C
